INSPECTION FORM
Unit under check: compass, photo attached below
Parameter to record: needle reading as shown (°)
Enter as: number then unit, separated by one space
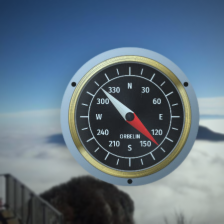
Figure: 135 °
